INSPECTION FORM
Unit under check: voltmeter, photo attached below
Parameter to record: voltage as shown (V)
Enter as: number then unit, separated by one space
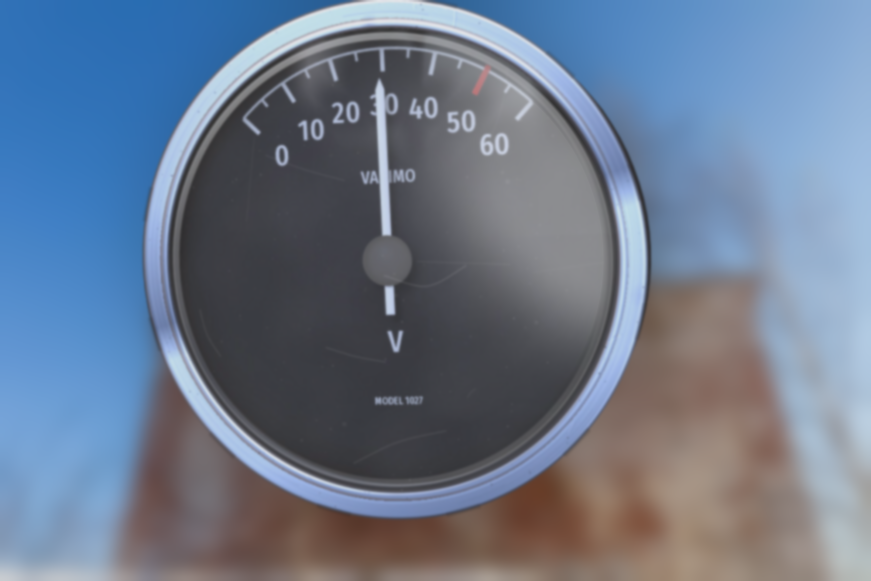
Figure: 30 V
